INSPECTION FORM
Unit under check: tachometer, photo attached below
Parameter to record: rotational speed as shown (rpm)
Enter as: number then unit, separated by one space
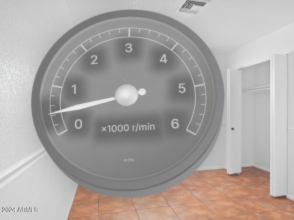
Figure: 400 rpm
